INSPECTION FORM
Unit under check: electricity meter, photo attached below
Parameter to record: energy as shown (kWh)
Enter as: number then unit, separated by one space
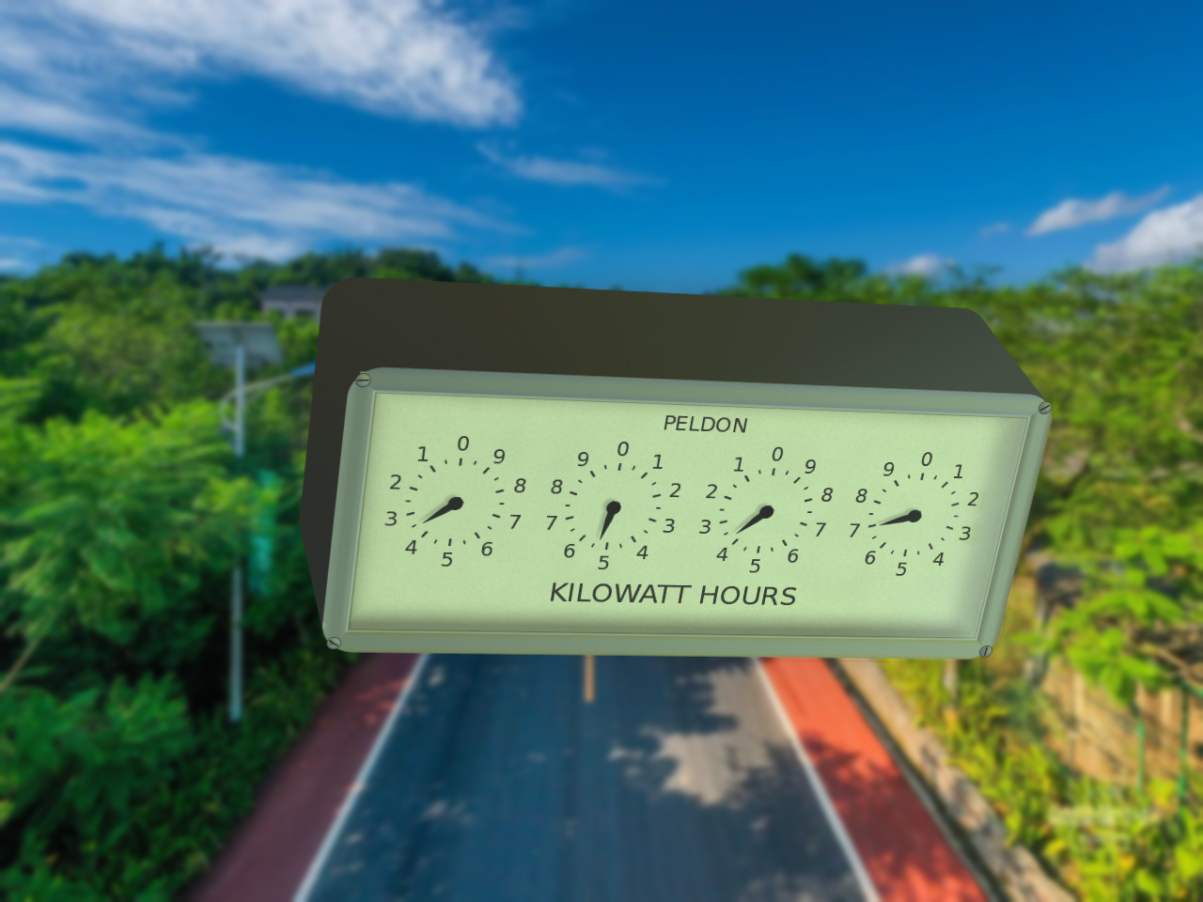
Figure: 3537 kWh
